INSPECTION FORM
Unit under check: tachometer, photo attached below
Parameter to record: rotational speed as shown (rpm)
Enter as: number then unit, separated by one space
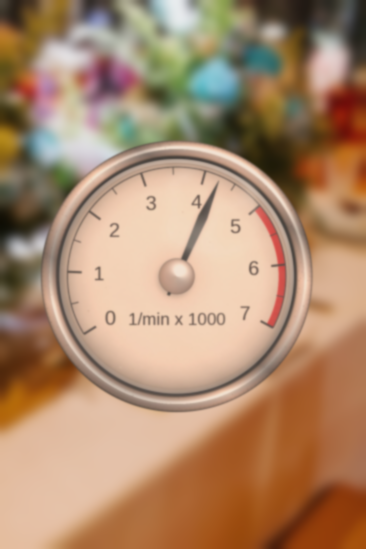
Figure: 4250 rpm
